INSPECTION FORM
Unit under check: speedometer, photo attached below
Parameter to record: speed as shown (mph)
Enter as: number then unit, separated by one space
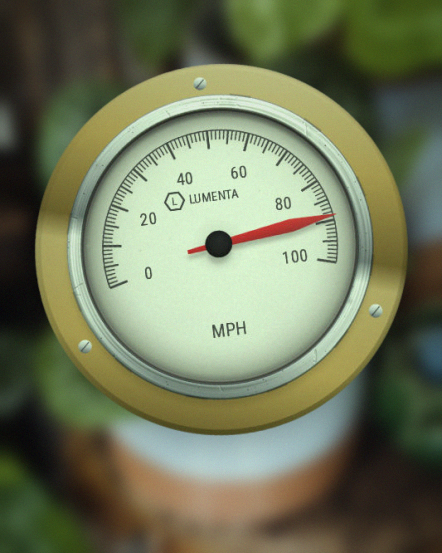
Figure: 89 mph
